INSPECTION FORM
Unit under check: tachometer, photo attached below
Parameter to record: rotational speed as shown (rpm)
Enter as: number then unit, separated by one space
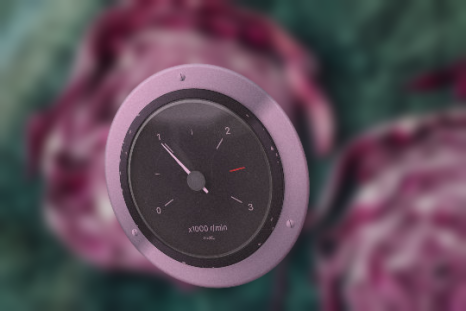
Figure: 1000 rpm
